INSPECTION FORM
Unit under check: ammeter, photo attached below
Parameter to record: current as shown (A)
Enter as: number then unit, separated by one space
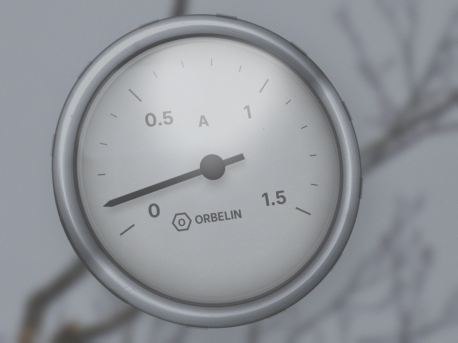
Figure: 0.1 A
